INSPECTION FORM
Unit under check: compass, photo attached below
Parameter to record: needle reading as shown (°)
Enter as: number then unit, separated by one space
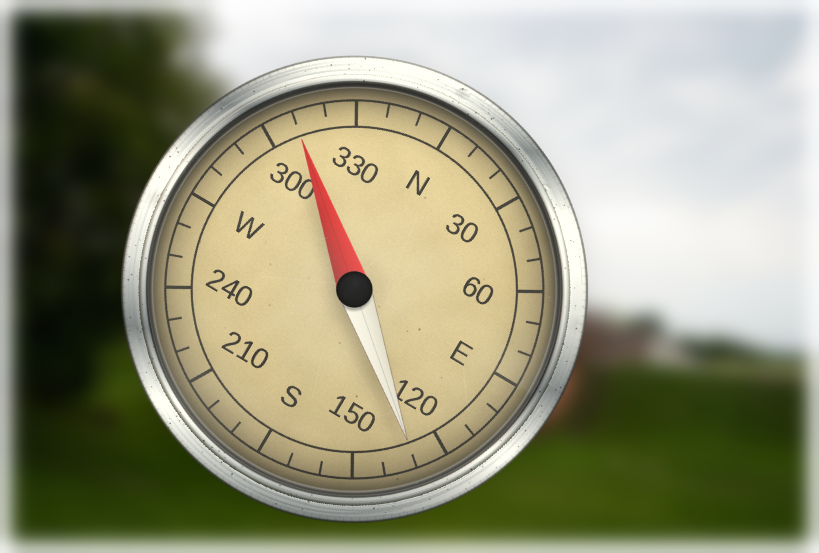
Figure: 310 °
